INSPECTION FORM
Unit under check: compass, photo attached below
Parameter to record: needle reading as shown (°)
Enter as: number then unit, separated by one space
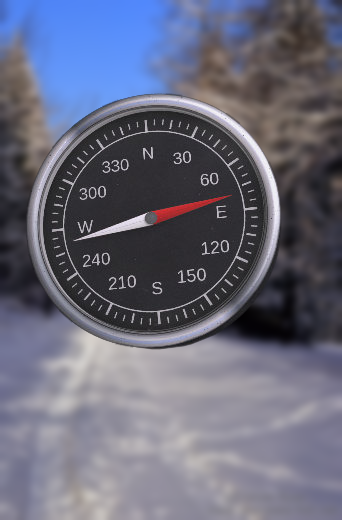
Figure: 80 °
